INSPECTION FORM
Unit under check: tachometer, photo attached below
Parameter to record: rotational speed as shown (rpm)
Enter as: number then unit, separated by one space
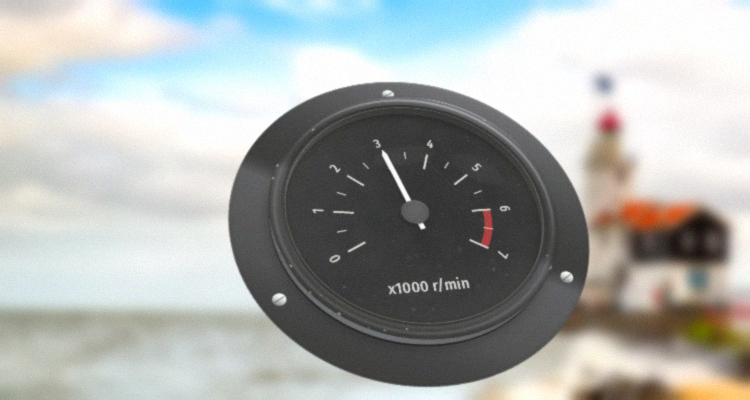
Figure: 3000 rpm
